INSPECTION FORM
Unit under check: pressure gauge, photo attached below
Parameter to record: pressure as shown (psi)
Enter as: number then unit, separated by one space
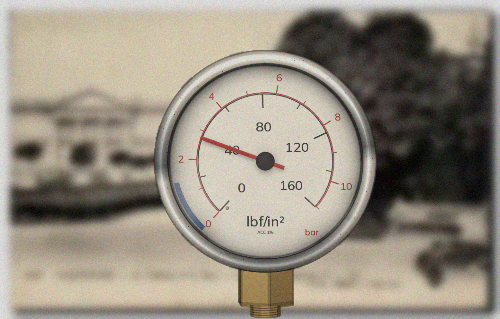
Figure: 40 psi
